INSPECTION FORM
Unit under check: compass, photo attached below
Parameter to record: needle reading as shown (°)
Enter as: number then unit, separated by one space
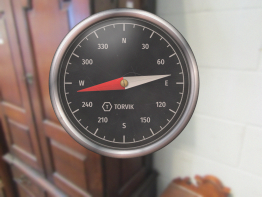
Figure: 260 °
